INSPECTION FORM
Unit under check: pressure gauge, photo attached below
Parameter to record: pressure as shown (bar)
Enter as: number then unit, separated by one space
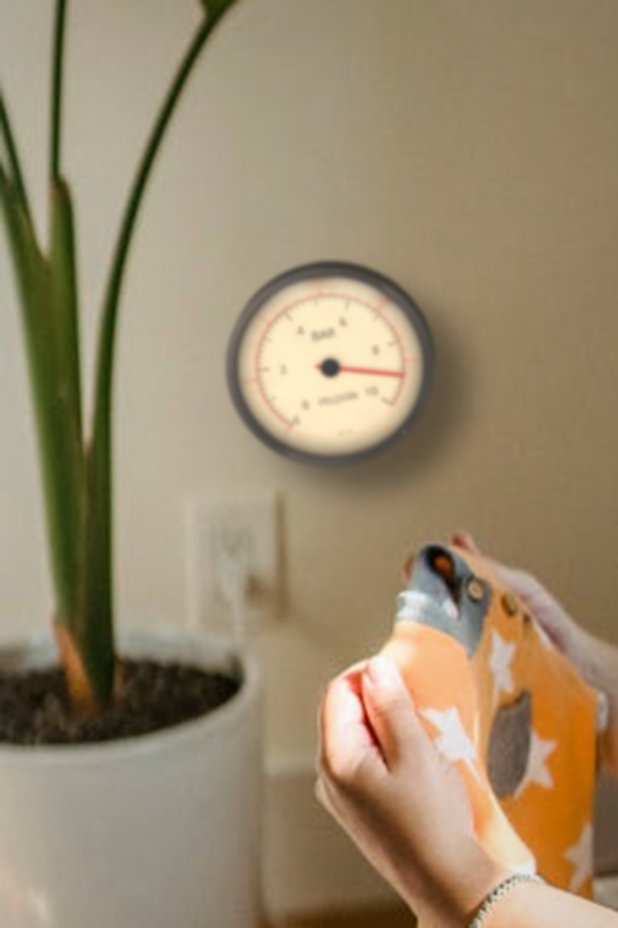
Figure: 9 bar
